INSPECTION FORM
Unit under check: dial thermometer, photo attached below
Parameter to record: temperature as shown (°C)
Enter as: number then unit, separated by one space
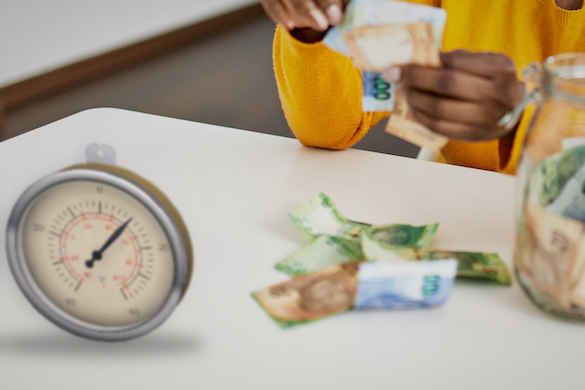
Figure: 10 °C
